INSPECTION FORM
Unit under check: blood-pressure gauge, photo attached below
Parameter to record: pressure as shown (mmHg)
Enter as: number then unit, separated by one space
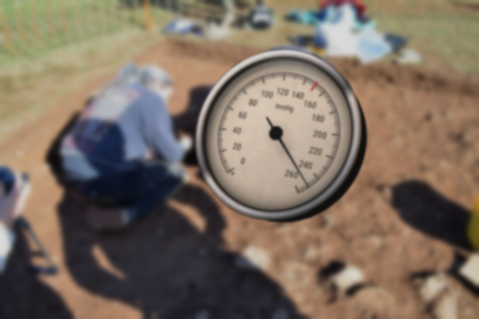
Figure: 250 mmHg
